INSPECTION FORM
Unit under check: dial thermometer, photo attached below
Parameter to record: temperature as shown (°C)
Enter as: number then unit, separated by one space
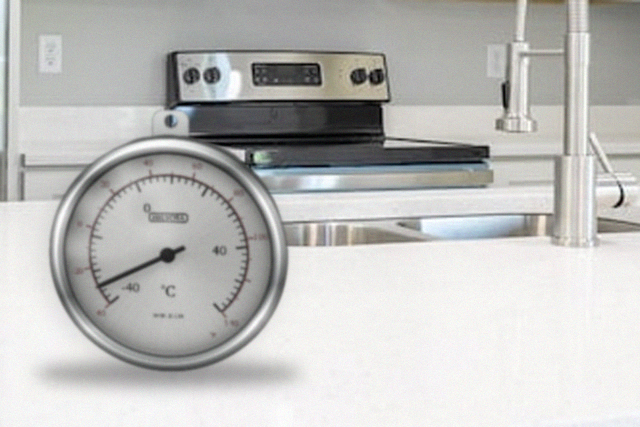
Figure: -34 °C
